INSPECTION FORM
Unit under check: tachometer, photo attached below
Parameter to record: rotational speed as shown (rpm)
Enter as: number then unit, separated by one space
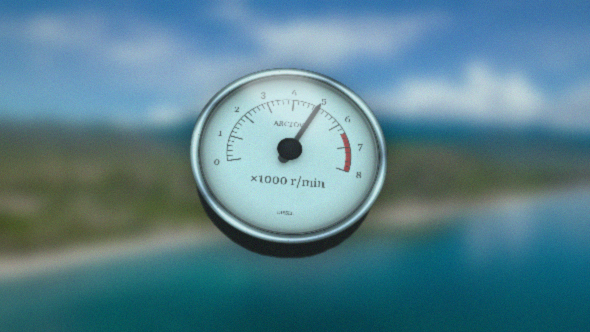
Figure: 5000 rpm
